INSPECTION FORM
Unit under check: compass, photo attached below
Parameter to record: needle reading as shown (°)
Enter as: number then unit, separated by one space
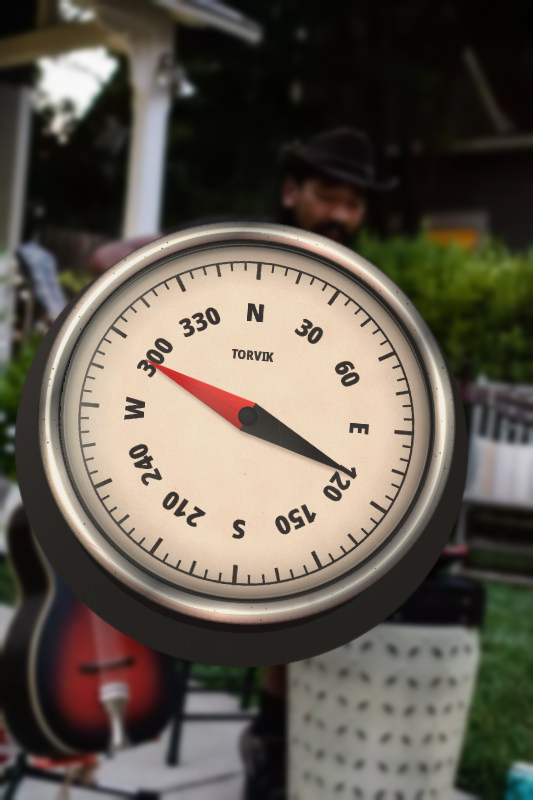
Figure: 295 °
